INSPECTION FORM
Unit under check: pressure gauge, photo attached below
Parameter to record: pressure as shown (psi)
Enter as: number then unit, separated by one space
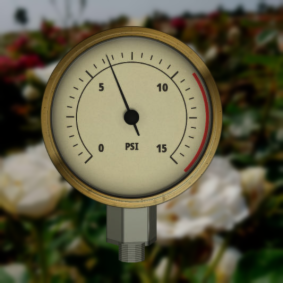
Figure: 6.25 psi
